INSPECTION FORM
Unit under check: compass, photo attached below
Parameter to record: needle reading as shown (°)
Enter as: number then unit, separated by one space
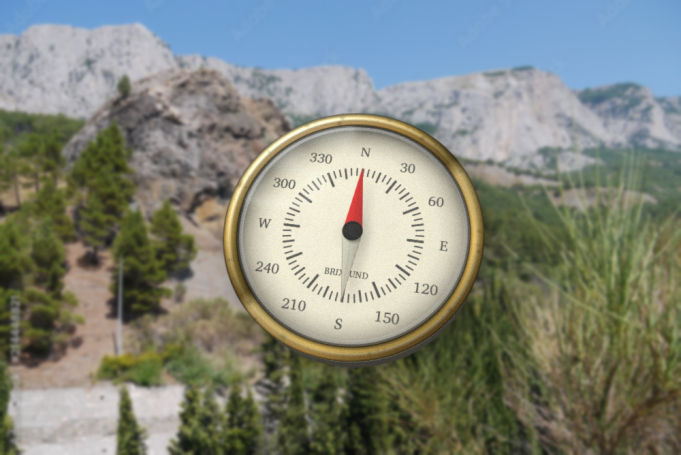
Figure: 0 °
